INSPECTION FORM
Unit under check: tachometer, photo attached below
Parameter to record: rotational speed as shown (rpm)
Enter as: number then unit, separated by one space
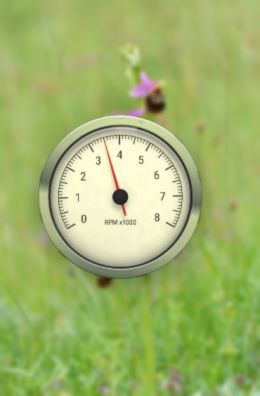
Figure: 3500 rpm
